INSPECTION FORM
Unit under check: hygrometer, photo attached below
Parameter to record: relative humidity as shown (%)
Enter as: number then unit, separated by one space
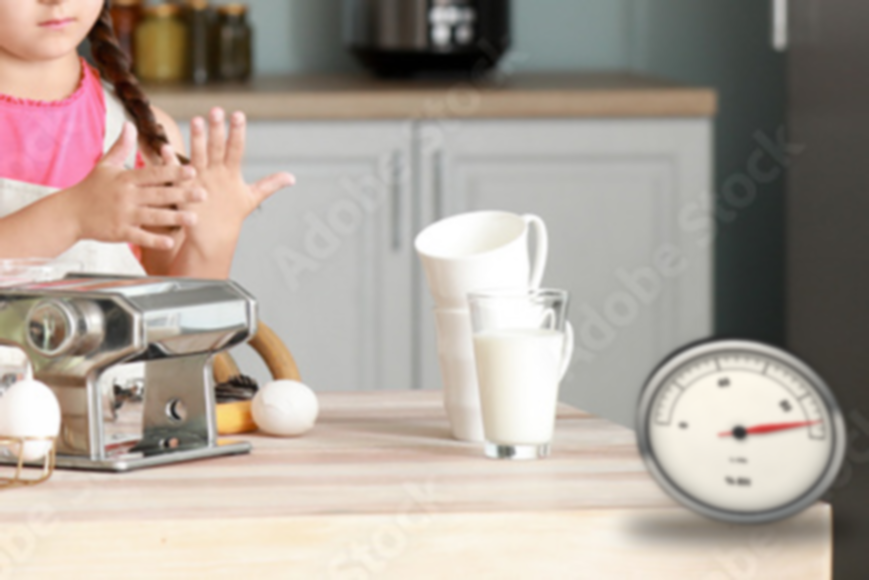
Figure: 92 %
